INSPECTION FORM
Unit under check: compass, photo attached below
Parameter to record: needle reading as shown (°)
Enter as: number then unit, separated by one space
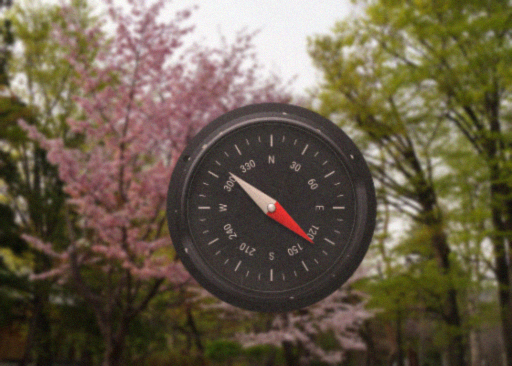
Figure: 130 °
